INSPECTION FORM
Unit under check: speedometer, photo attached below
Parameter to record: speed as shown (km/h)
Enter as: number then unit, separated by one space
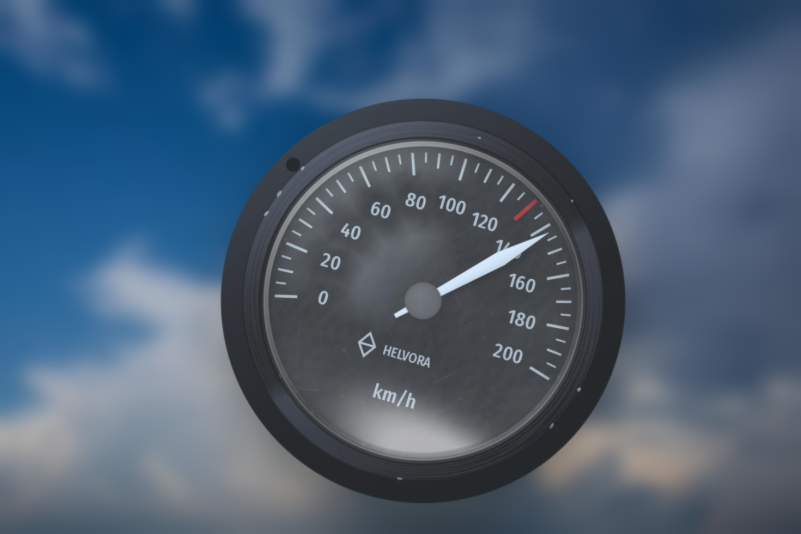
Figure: 142.5 km/h
